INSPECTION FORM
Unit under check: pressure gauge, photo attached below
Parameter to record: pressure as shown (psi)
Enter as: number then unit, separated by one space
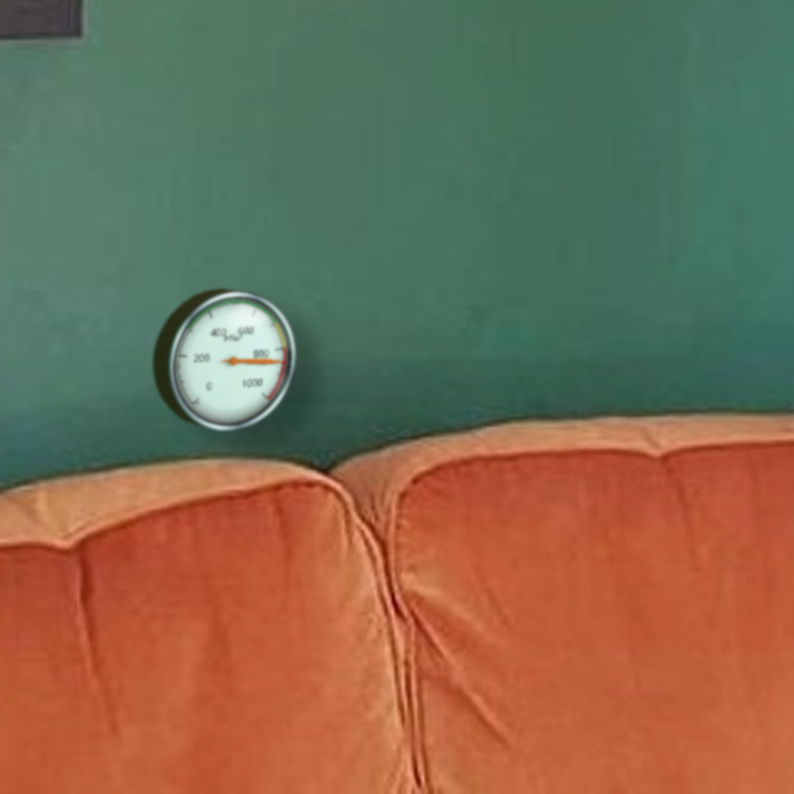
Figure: 850 psi
